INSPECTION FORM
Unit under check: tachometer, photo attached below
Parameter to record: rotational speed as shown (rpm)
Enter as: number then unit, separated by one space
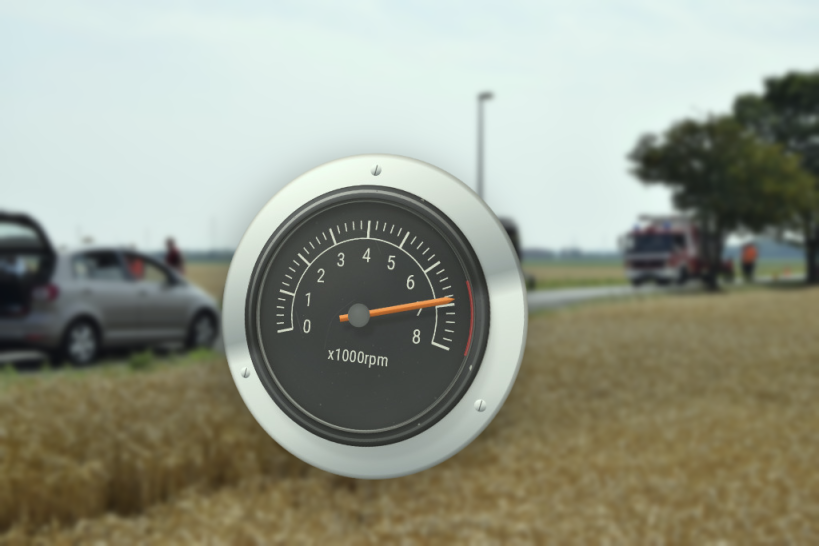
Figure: 6900 rpm
